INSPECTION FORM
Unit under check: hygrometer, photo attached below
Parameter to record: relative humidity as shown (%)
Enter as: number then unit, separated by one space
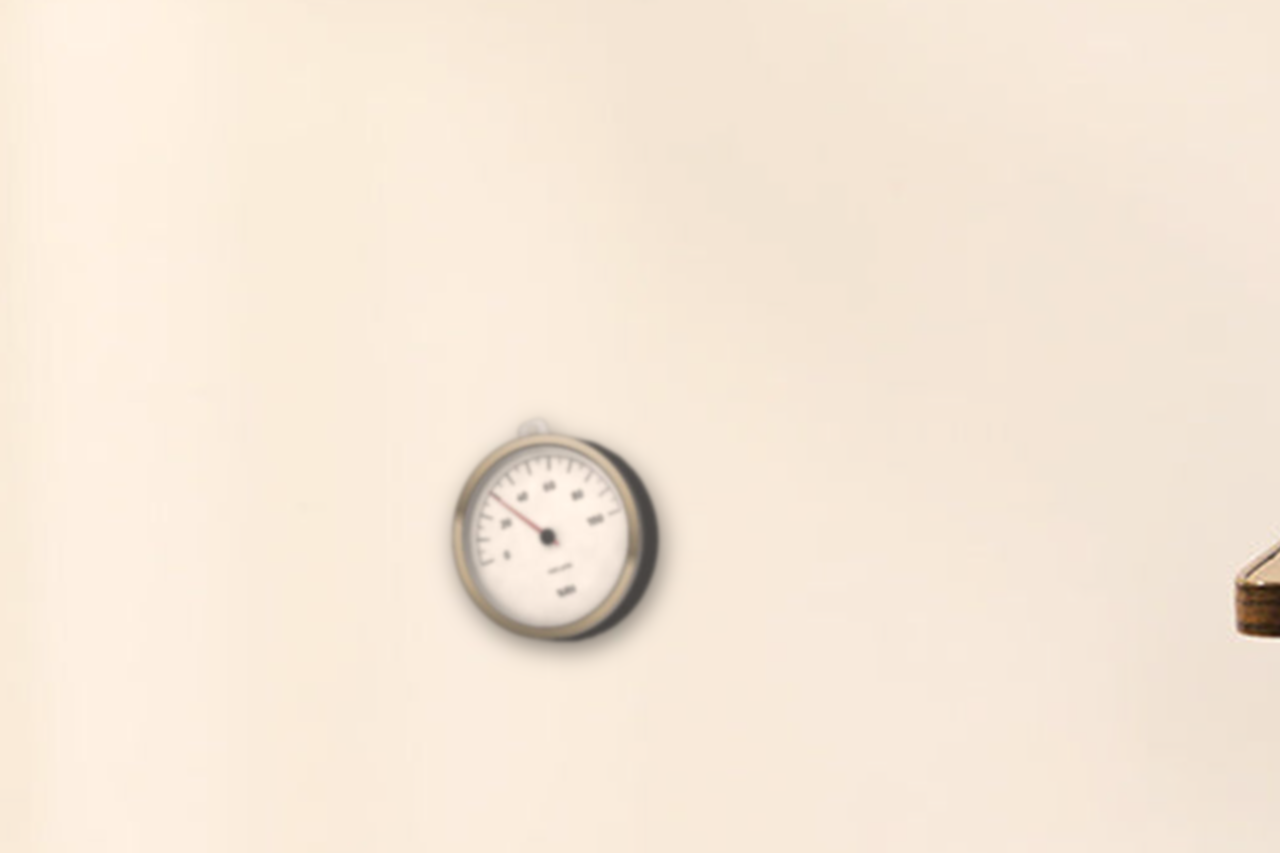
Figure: 30 %
